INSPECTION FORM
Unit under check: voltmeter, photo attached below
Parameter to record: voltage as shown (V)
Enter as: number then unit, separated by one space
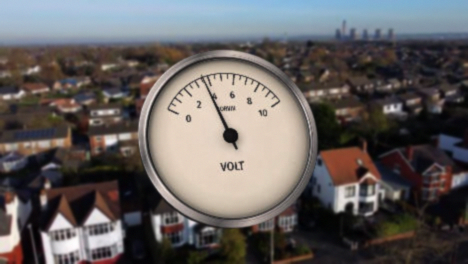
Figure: 3.5 V
